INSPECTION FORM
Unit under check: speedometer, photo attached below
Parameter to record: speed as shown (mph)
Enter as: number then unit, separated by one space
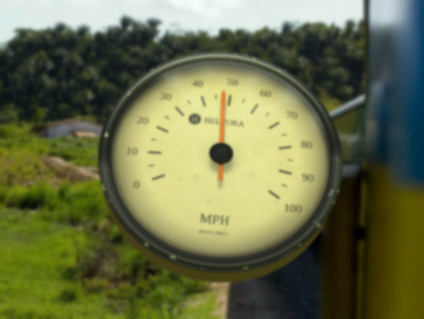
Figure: 47.5 mph
